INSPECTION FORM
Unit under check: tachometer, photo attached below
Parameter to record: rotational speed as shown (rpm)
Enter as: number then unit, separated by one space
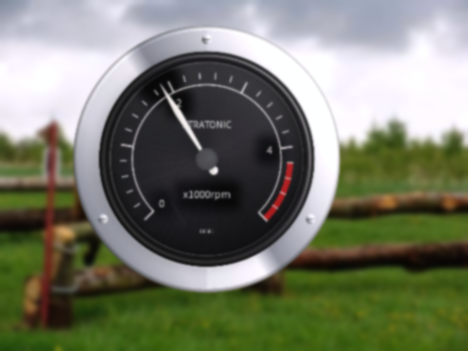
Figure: 1900 rpm
